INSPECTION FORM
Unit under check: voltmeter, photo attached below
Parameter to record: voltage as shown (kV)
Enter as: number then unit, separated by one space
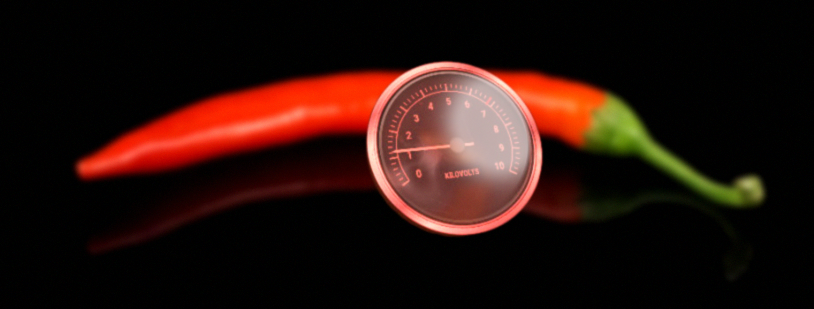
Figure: 1.2 kV
